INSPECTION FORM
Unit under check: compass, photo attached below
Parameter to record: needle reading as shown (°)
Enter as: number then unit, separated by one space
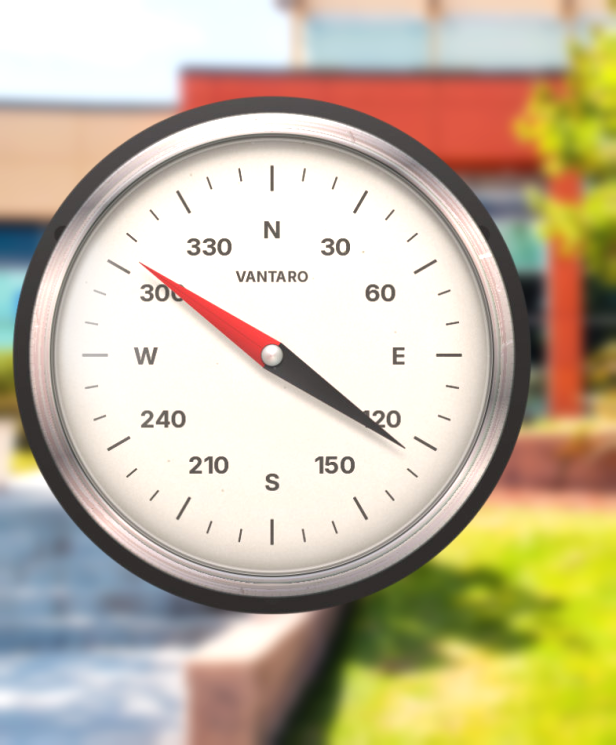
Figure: 305 °
